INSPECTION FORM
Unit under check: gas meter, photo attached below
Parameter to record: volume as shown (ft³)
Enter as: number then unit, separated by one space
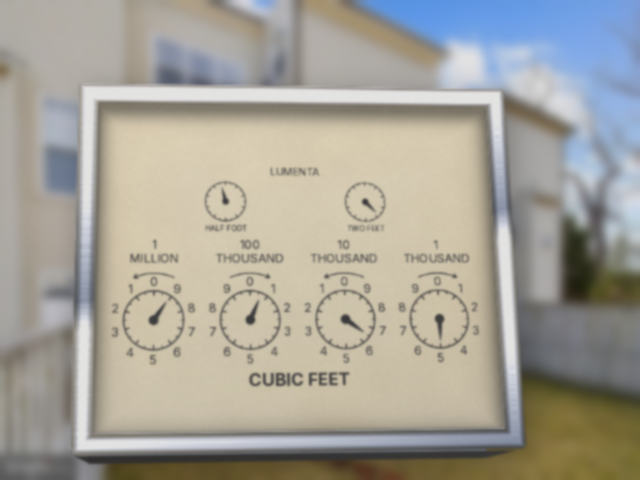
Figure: 906500 ft³
